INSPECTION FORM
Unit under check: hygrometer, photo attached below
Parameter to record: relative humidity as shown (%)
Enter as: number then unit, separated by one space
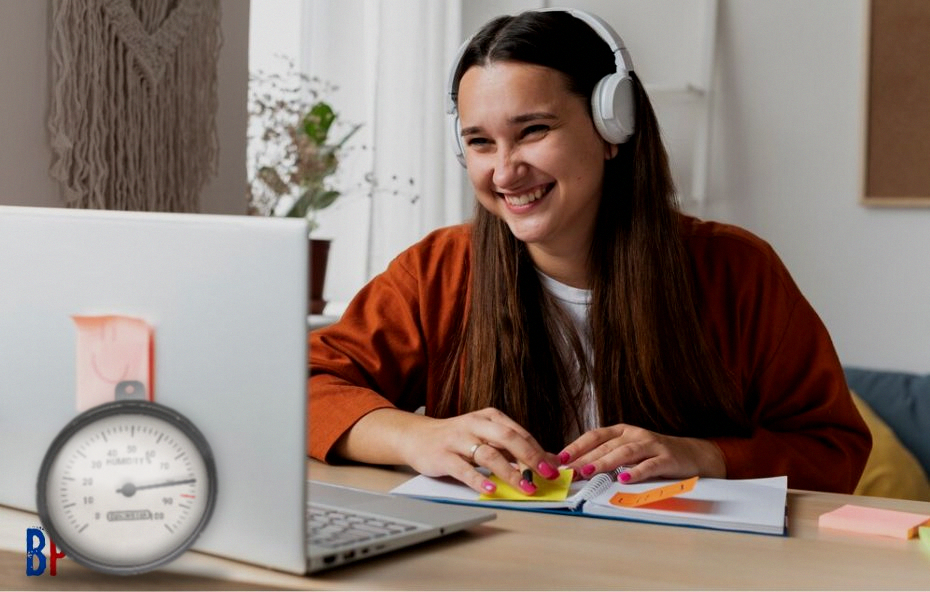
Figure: 80 %
